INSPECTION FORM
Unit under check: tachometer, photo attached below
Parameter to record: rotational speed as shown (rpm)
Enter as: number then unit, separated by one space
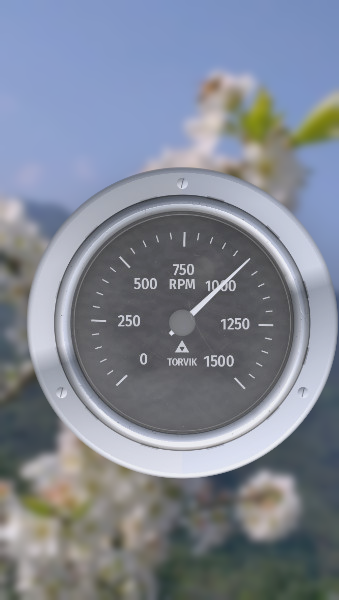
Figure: 1000 rpm
